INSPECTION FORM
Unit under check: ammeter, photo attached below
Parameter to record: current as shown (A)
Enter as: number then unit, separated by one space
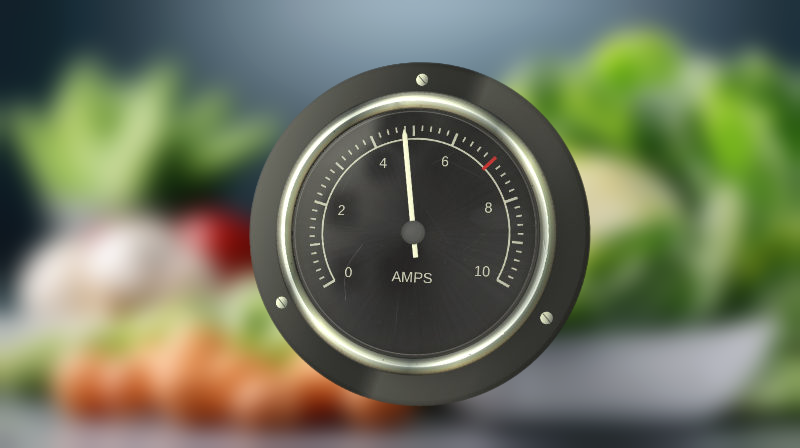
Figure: 4.8 A
